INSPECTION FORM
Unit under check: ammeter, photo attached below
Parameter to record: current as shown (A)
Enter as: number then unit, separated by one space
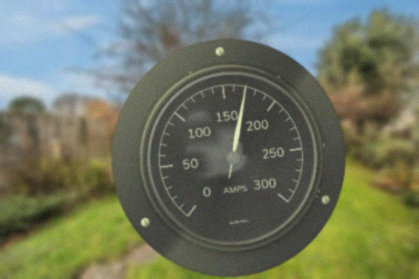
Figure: 170 A
